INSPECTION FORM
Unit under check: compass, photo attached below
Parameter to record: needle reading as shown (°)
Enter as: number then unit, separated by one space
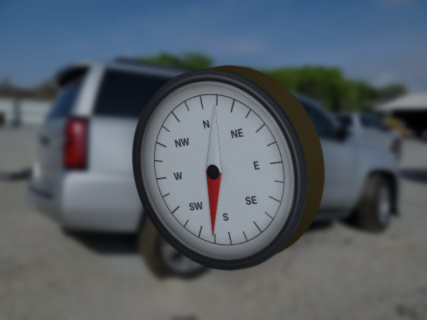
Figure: 195 °
